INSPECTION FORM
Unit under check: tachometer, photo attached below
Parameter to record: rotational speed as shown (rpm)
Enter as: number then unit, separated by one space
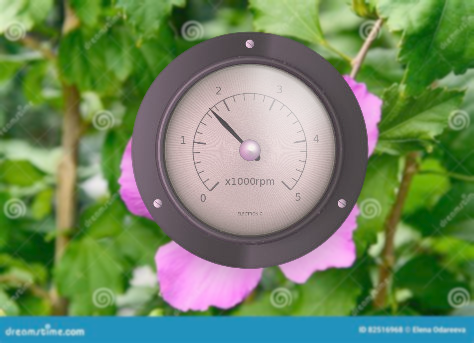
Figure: 1700 rpm
